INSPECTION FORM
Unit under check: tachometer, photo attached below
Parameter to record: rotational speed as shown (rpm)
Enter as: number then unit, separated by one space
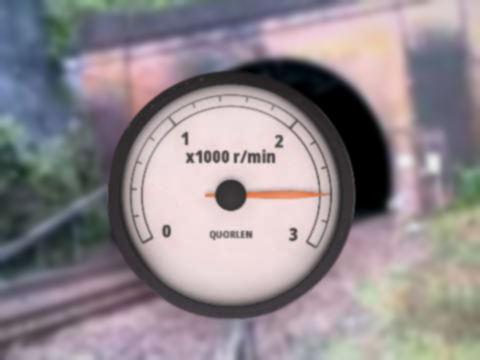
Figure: 2600 rpm
